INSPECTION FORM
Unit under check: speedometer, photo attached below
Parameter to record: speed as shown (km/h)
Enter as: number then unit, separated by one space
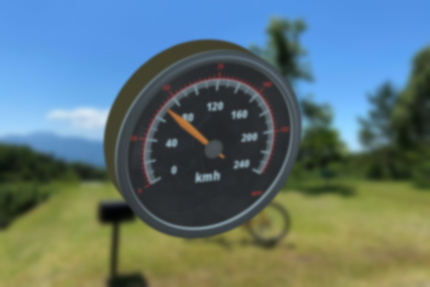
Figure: 70 km/h
